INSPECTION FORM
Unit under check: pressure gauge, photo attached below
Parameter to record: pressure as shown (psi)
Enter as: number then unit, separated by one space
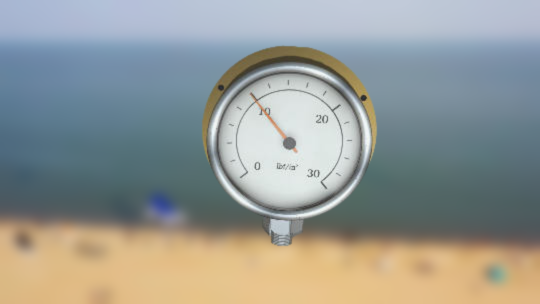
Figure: 10 psi
